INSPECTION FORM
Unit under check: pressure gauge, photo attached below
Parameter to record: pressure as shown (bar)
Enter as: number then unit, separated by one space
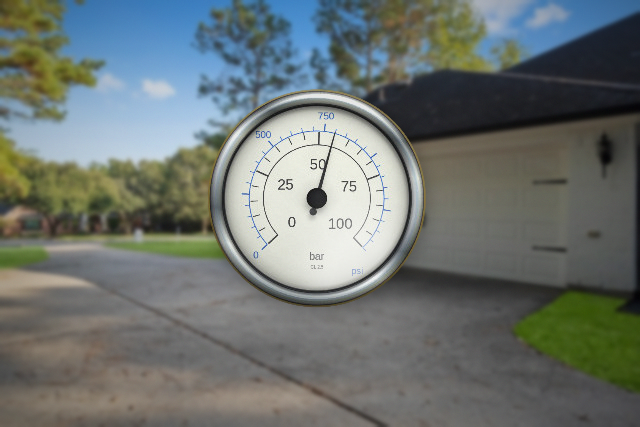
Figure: 55 bar
